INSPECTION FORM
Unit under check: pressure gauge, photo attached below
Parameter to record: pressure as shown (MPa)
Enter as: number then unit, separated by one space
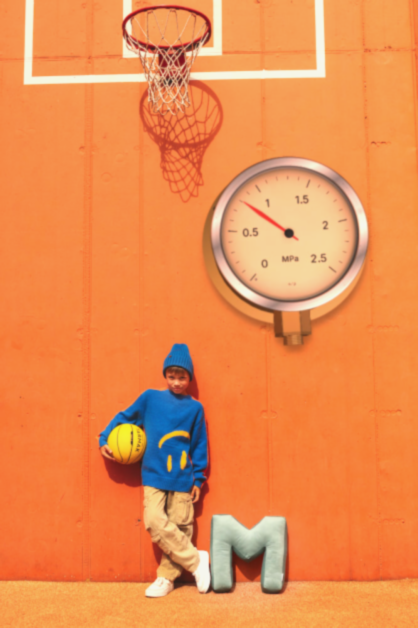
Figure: 0.8 MPa
